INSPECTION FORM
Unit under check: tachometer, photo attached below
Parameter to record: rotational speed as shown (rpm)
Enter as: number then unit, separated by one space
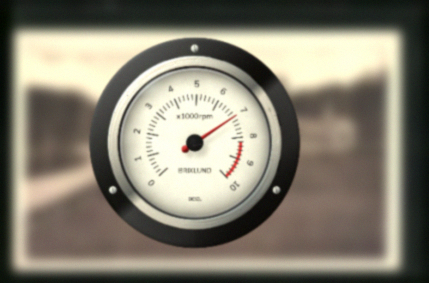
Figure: 7000 rpm
